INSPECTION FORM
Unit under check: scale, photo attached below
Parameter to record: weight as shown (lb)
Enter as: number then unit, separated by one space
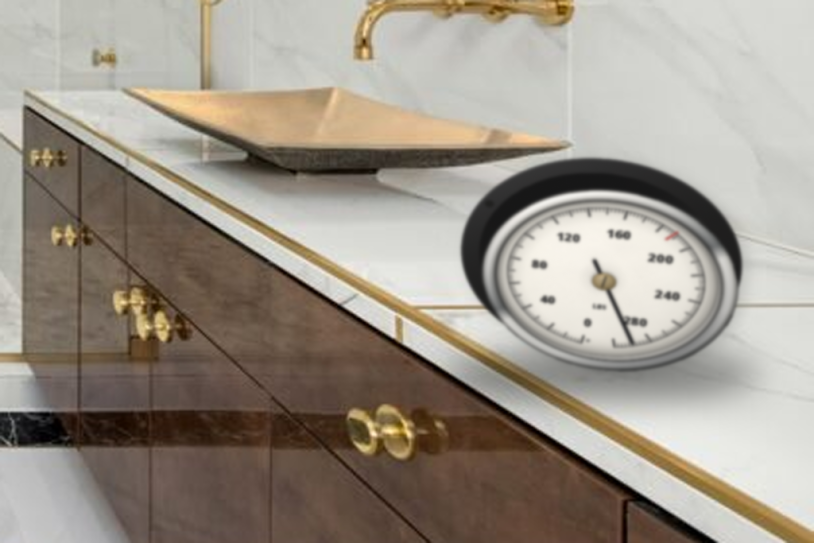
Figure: 290 lb
